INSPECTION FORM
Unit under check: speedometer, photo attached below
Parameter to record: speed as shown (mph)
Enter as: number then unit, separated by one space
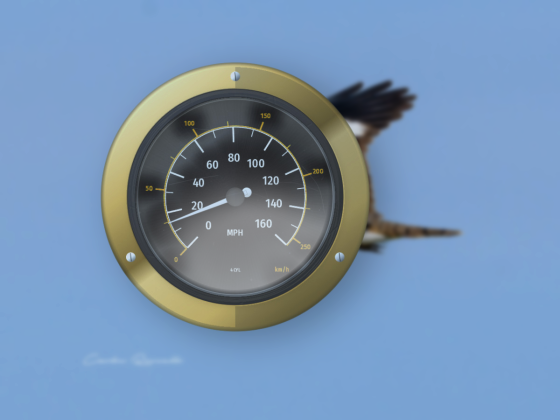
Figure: 15 mph
